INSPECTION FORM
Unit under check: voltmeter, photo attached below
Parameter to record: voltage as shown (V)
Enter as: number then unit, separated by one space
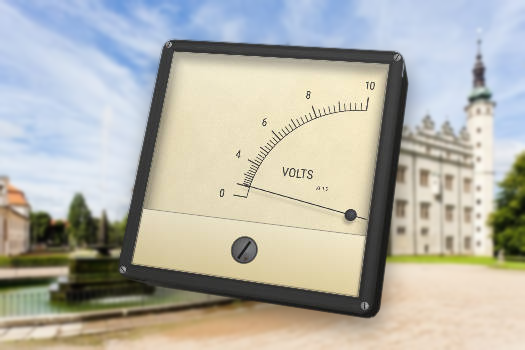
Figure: 2 V
